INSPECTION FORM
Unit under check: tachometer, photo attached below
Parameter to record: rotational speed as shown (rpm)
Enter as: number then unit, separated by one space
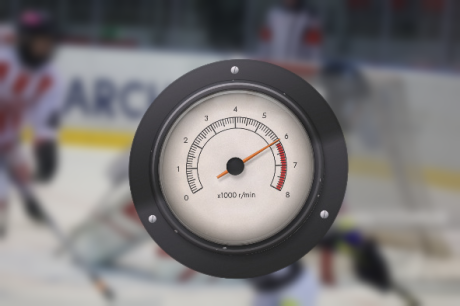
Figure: 6000 rpm
